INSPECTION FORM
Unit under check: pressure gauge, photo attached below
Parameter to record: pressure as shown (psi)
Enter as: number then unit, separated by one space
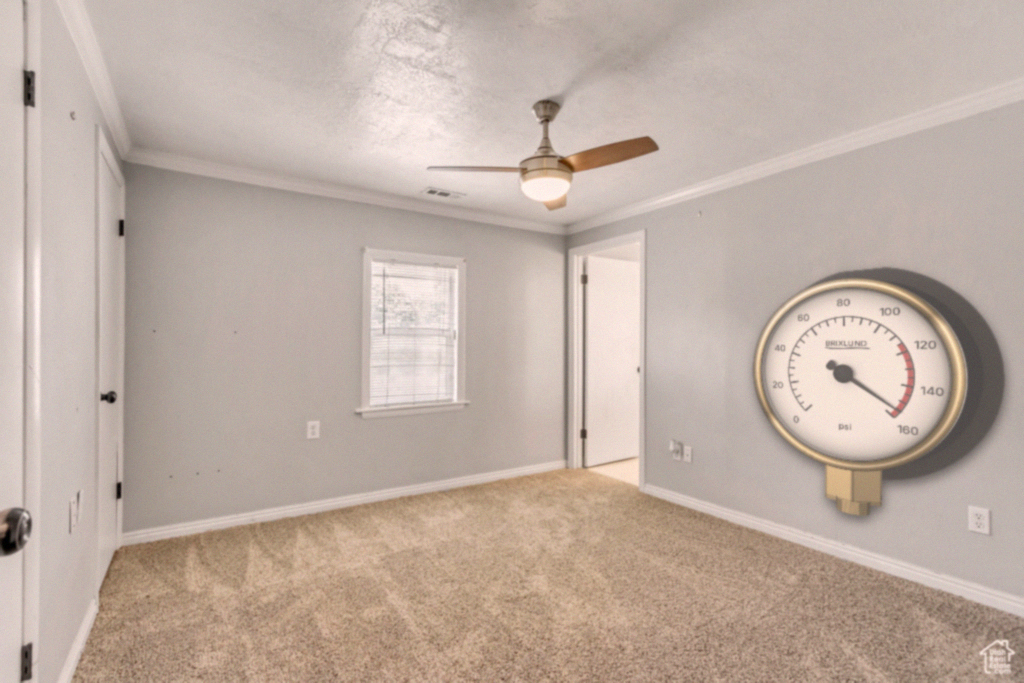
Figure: 155 psi
